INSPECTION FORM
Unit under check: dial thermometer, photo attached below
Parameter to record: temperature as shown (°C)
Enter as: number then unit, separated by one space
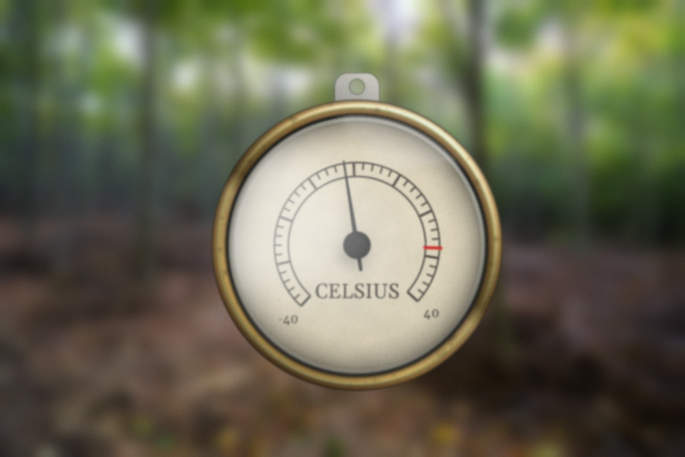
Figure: -2 °C
